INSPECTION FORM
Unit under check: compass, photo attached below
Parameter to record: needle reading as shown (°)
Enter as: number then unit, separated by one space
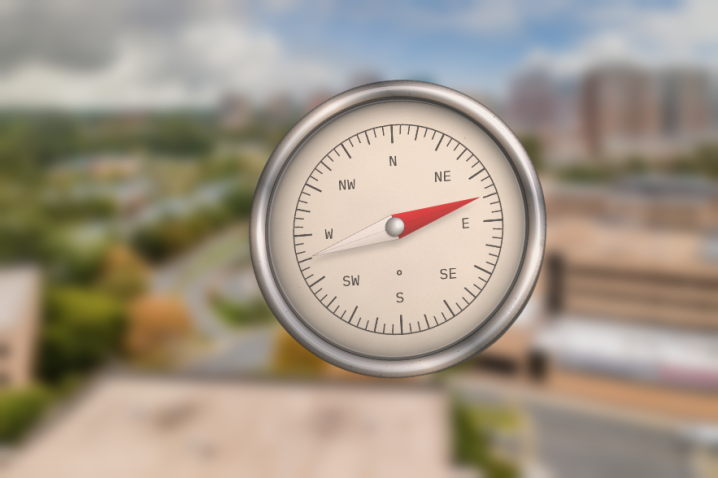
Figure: 75 °
